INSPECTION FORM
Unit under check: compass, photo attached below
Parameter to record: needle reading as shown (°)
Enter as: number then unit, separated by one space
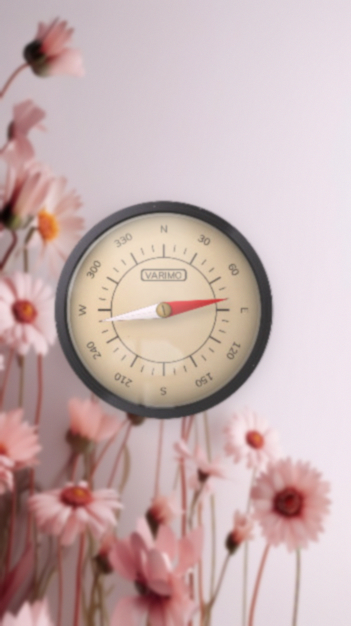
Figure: 80 °
